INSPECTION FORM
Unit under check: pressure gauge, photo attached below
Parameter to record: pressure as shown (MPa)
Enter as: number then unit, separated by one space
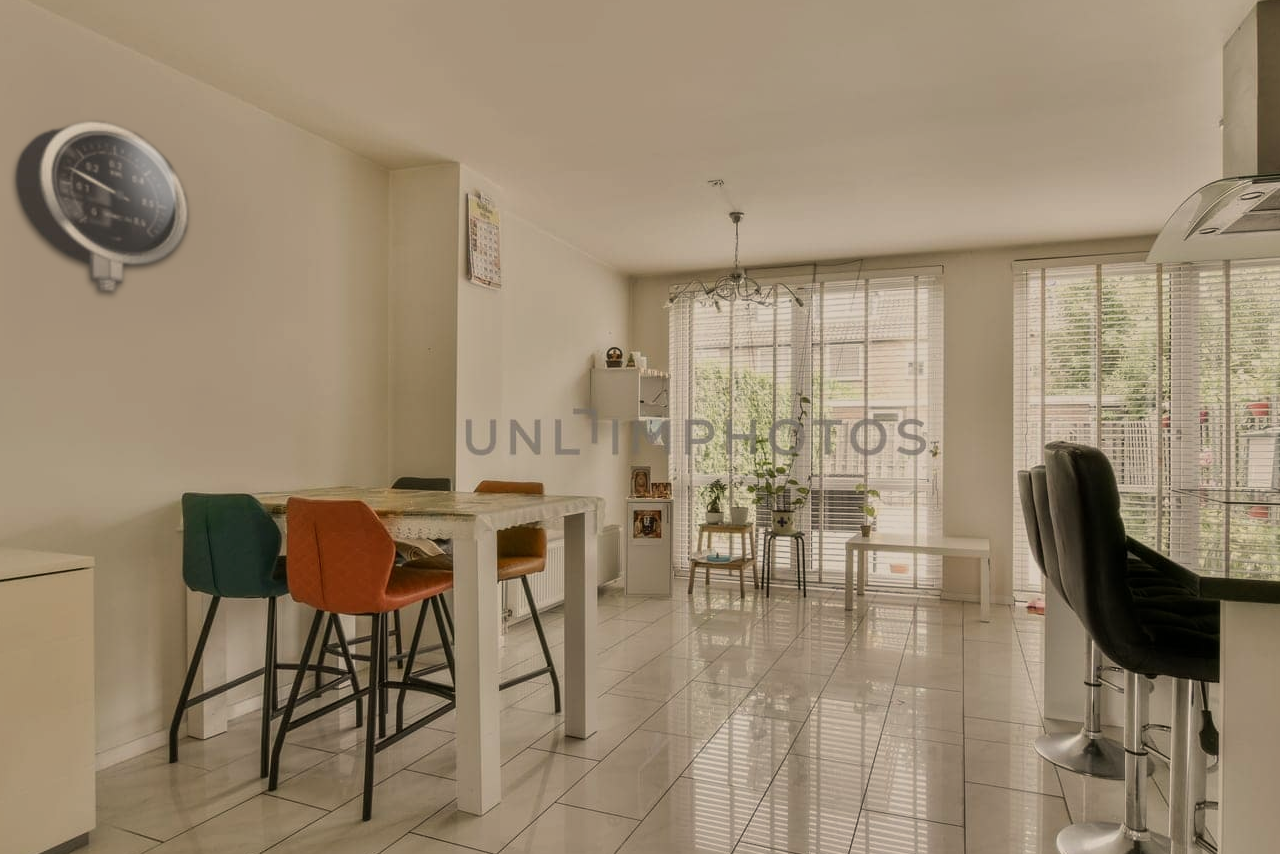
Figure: 0.14 MPa
